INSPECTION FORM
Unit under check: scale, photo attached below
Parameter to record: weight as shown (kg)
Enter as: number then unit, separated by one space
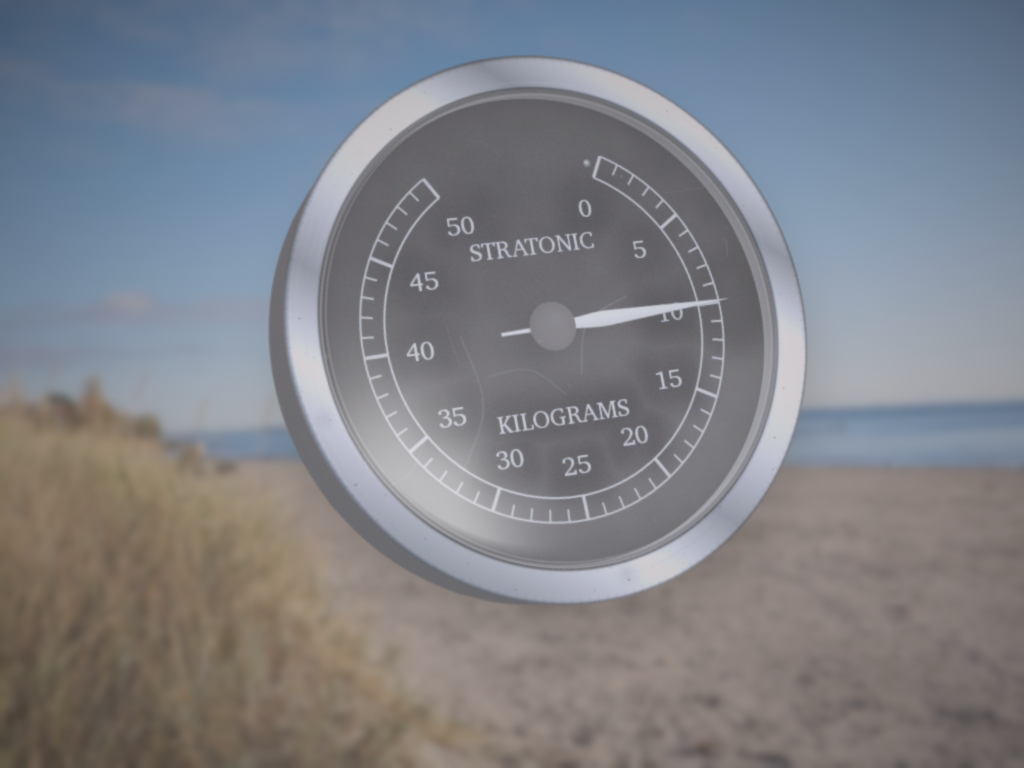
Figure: 10 kg
